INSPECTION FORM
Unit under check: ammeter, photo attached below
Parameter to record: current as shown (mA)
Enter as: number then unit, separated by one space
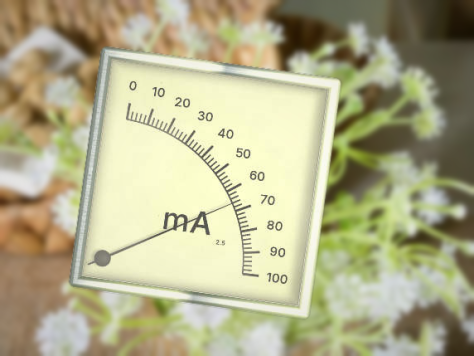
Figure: 66 mA
